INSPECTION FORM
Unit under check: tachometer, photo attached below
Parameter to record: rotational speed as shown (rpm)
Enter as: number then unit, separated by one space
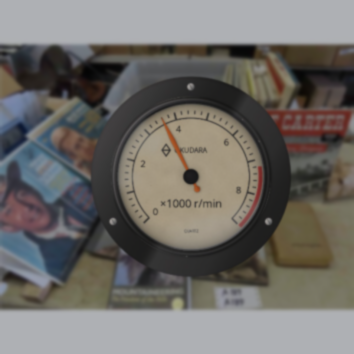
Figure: 3600 rpm
